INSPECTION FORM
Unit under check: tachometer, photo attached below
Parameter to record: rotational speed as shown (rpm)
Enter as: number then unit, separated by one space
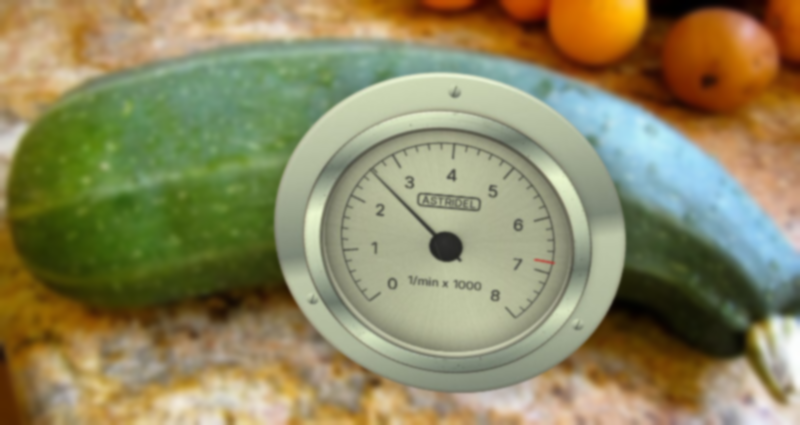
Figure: 2600 rpm
